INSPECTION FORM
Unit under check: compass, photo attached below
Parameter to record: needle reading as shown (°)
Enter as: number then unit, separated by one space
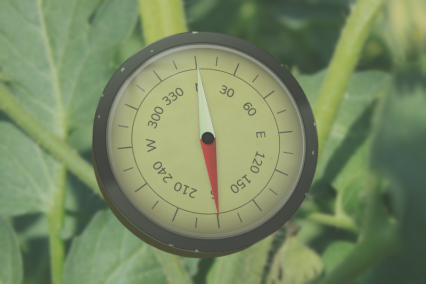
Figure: 180 °
